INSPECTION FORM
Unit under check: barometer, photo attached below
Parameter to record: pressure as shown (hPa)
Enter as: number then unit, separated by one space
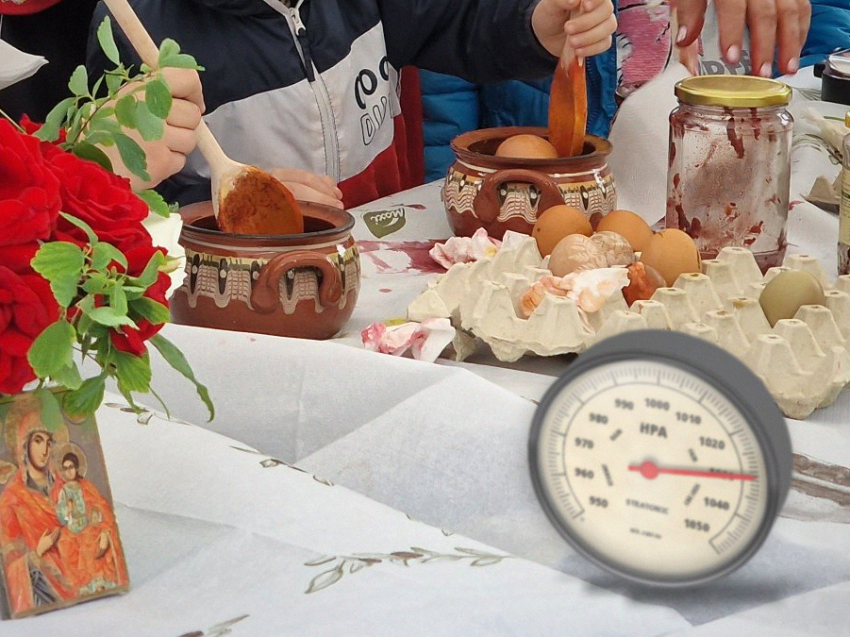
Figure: 1030 hPa
